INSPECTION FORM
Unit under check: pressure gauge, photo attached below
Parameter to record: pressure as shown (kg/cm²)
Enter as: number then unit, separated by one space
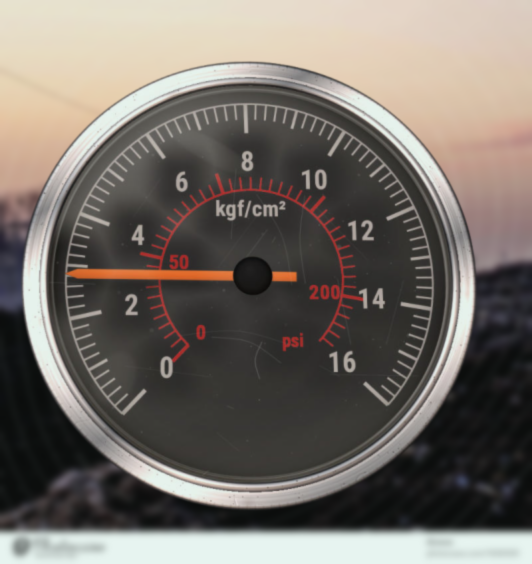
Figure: 2.8 kg/cm²
